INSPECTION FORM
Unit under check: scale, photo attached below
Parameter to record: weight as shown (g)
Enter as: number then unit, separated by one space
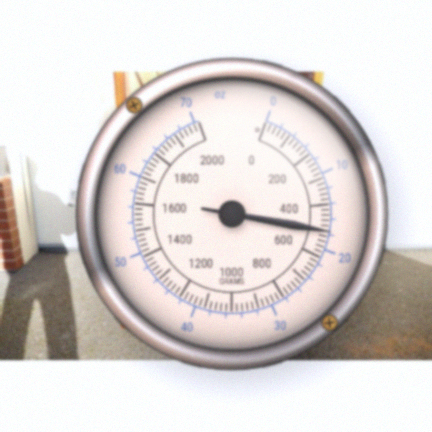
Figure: 500 g
